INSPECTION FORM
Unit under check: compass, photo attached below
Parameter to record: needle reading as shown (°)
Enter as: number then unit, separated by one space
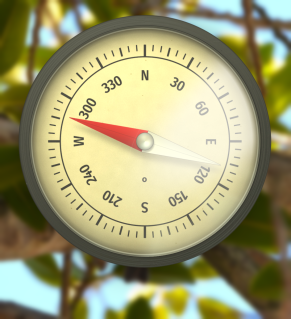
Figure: 287.5 °
